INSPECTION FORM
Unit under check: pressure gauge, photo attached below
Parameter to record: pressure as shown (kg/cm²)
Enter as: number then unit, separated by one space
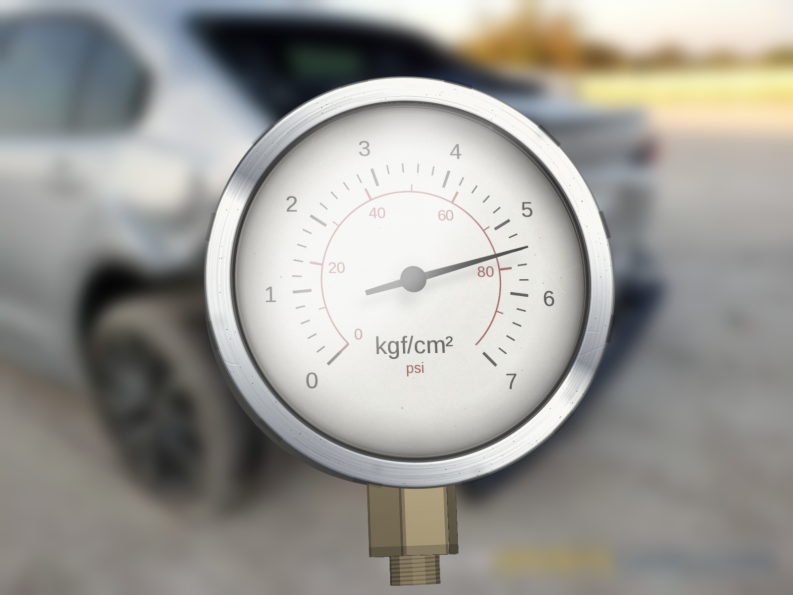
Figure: 5.4 kg/cm²
